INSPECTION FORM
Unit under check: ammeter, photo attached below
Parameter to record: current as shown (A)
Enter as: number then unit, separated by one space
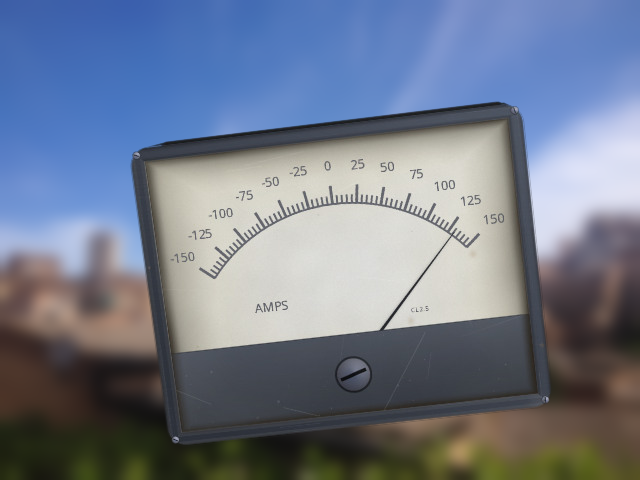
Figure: 130 A
